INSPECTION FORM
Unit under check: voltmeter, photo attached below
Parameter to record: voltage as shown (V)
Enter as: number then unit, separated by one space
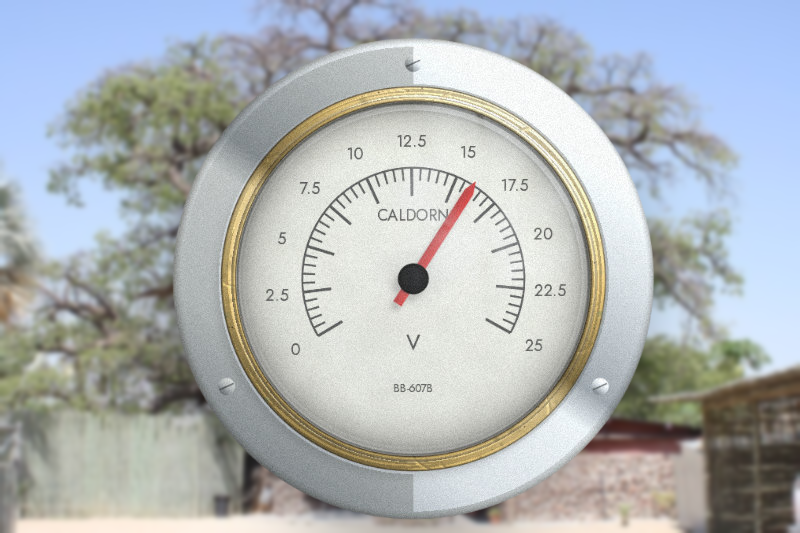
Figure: 16 V
